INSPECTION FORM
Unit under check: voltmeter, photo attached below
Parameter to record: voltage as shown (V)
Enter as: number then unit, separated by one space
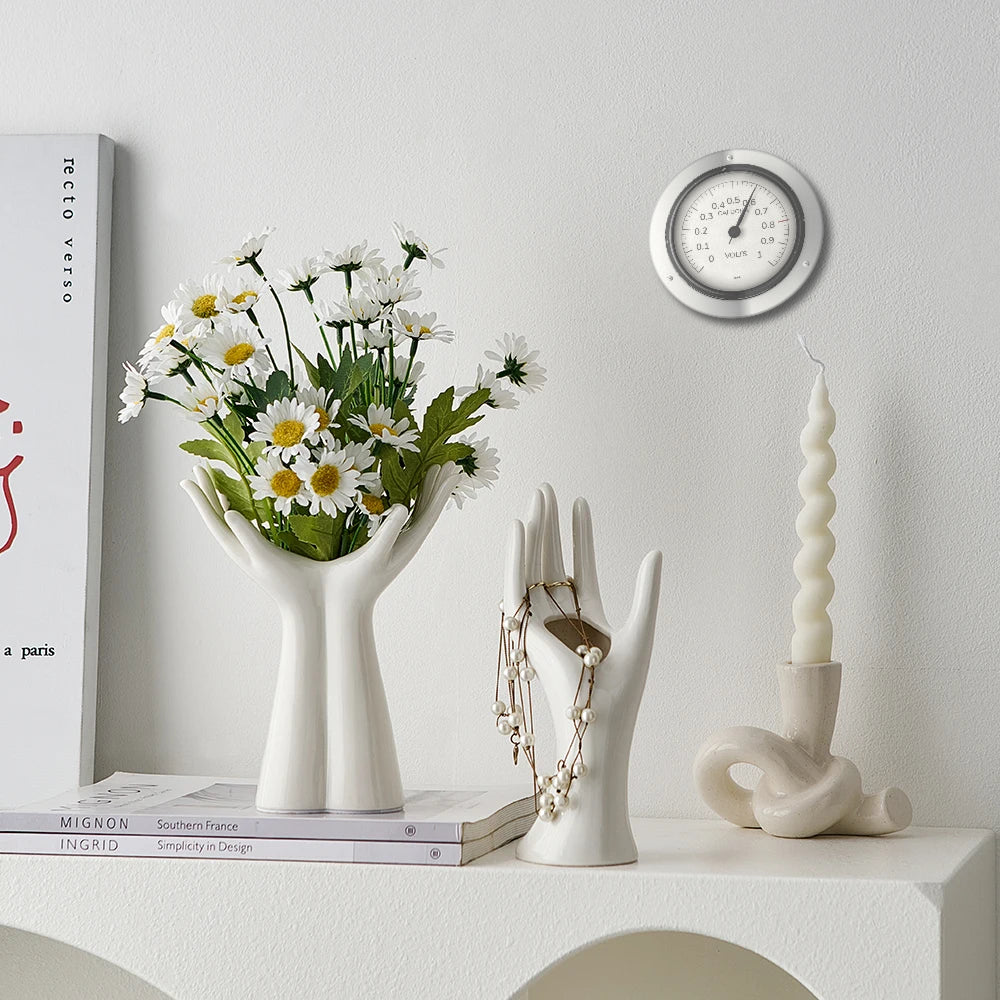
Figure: 0.6 V
